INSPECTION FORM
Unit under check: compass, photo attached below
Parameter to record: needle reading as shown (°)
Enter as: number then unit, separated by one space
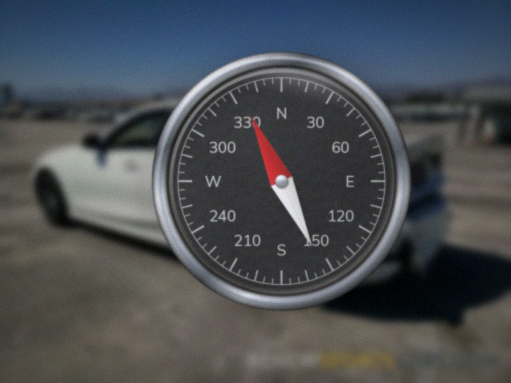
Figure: 335 °
